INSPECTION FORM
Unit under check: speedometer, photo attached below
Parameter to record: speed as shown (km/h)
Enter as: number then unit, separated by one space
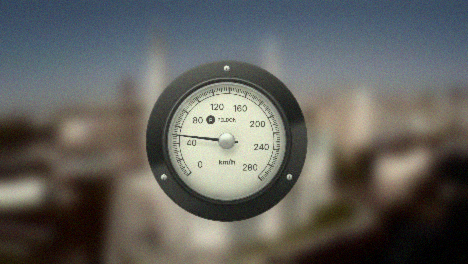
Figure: 50 km/h
